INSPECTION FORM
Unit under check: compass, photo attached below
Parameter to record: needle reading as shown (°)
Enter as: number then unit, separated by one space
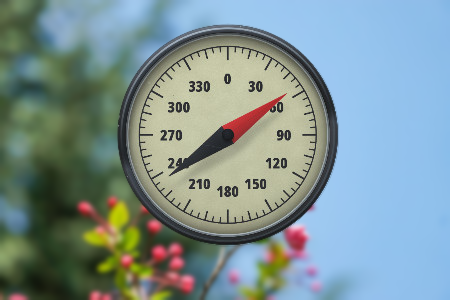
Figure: 55 °
